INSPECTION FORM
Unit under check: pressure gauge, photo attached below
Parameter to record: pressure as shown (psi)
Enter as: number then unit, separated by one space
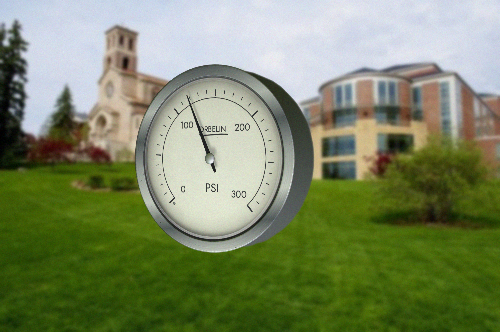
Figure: 120 psi
